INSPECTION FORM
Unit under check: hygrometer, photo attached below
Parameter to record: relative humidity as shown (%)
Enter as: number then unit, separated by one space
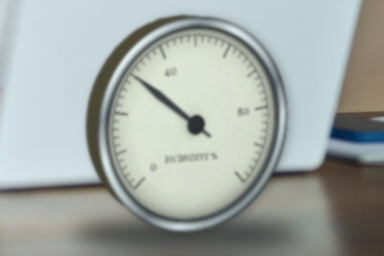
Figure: 30 %
